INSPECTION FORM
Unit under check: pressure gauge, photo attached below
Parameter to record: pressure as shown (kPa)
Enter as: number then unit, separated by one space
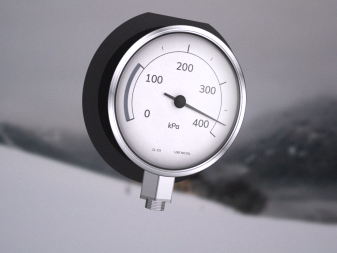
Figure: 375 kPa
